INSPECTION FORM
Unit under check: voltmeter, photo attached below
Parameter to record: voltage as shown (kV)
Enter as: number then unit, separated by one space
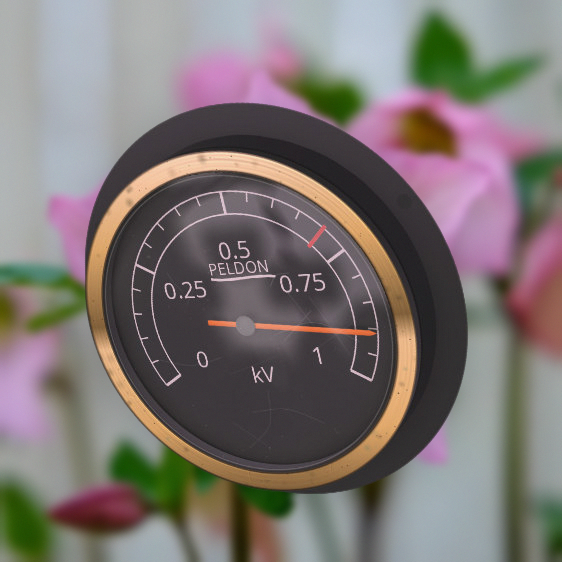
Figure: 0.9 kV
